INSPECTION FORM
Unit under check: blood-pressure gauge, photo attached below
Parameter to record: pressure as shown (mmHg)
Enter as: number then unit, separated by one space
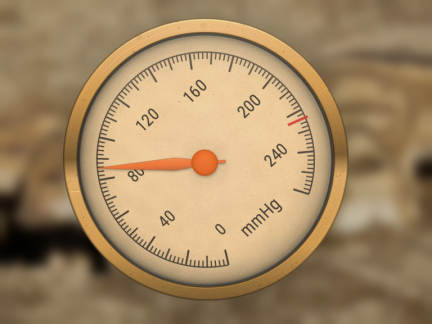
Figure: 86 mmHg
